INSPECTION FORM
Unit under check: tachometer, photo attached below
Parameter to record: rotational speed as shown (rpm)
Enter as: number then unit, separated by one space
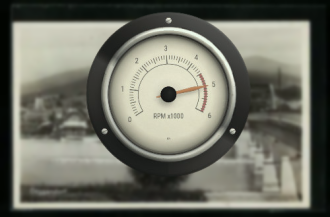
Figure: 5000 rpm
